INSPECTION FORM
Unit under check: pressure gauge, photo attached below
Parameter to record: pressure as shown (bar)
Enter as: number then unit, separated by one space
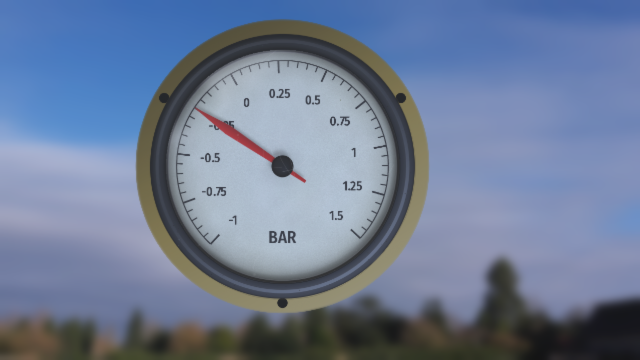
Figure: -0.25 bar
